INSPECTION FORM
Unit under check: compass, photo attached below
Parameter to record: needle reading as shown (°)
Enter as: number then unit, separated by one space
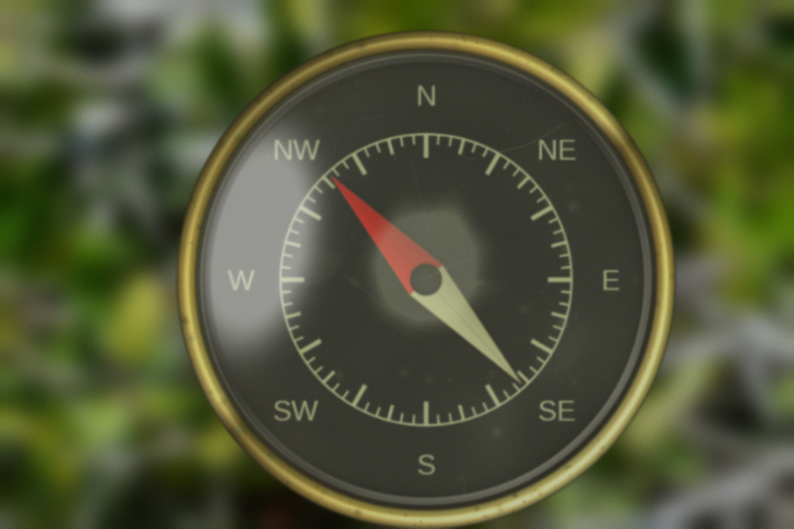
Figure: 317.5 °
